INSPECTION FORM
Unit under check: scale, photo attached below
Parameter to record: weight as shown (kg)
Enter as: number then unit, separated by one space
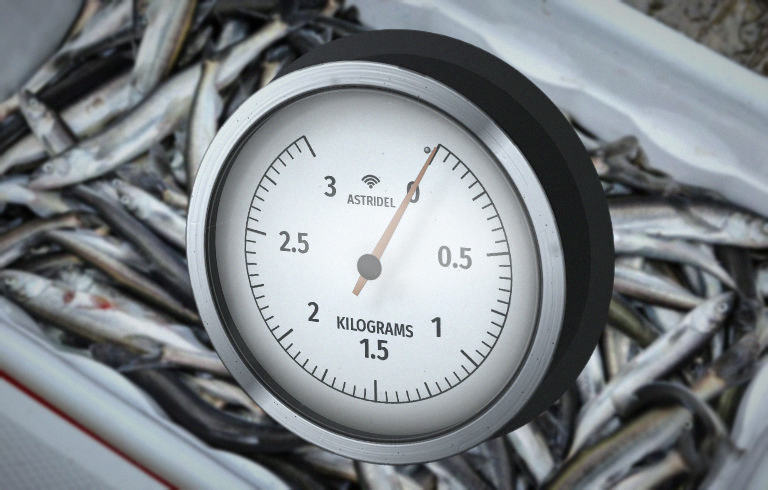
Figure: 0 kg
